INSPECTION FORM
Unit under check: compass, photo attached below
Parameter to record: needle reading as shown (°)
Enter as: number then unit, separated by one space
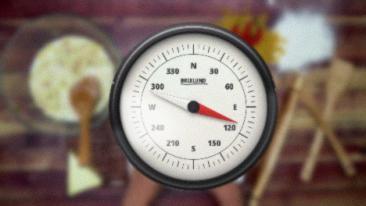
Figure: 110 °
